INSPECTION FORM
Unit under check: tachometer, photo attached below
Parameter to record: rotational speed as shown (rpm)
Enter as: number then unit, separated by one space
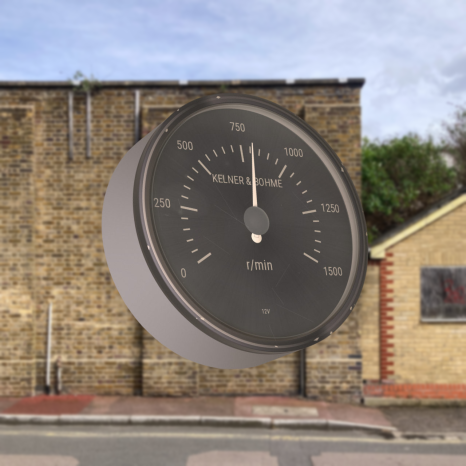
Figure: 800 rpm
